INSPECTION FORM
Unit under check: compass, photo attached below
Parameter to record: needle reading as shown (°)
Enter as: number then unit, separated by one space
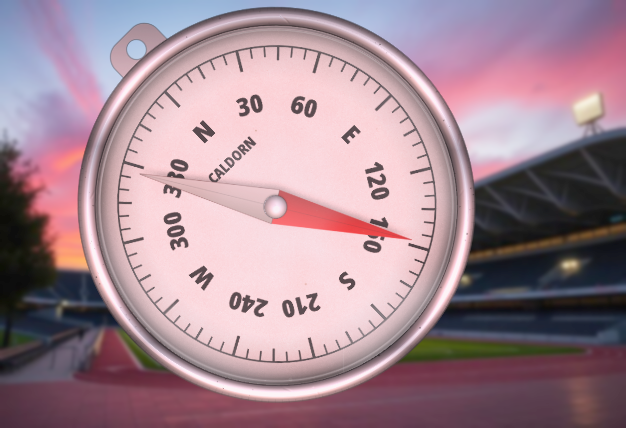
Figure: 147.5 °
